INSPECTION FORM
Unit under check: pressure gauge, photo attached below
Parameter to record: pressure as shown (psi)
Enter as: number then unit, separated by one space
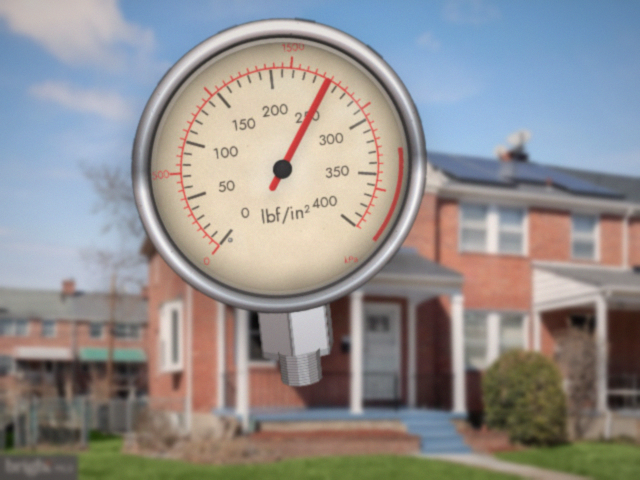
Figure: 250 psi
